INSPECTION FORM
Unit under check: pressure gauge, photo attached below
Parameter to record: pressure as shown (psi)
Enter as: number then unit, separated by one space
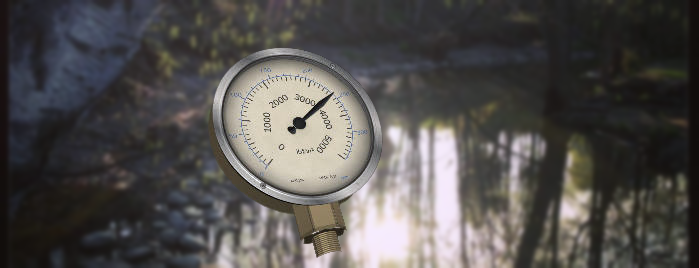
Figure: 3500 psi
